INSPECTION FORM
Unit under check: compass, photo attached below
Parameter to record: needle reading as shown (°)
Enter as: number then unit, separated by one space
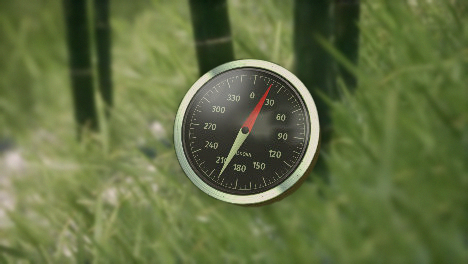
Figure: 20 °
